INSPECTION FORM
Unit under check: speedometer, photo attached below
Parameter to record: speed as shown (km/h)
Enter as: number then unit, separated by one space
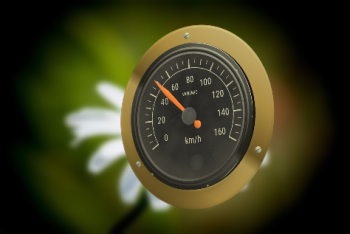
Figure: 50 km/h
